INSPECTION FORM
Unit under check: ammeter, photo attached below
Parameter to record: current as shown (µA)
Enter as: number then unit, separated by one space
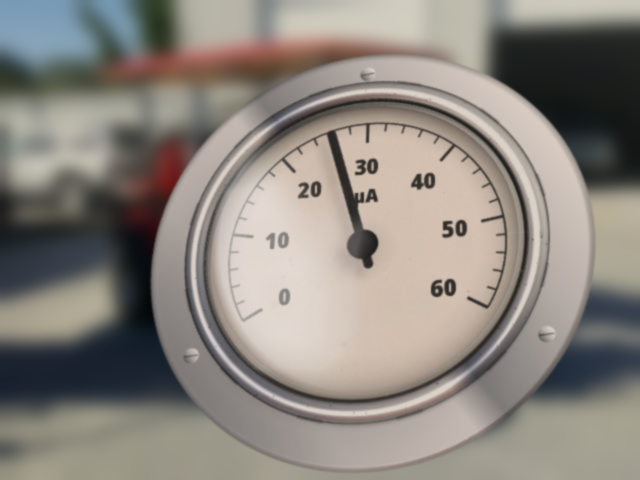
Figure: 26 µA
